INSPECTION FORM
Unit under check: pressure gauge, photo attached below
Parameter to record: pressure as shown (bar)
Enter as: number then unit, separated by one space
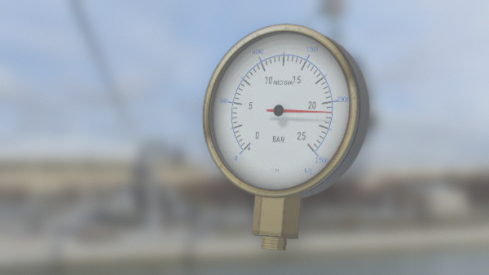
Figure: 21 bar
